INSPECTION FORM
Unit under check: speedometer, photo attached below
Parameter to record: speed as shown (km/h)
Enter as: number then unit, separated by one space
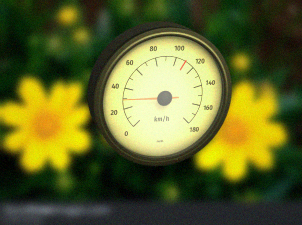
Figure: 30 km/h
